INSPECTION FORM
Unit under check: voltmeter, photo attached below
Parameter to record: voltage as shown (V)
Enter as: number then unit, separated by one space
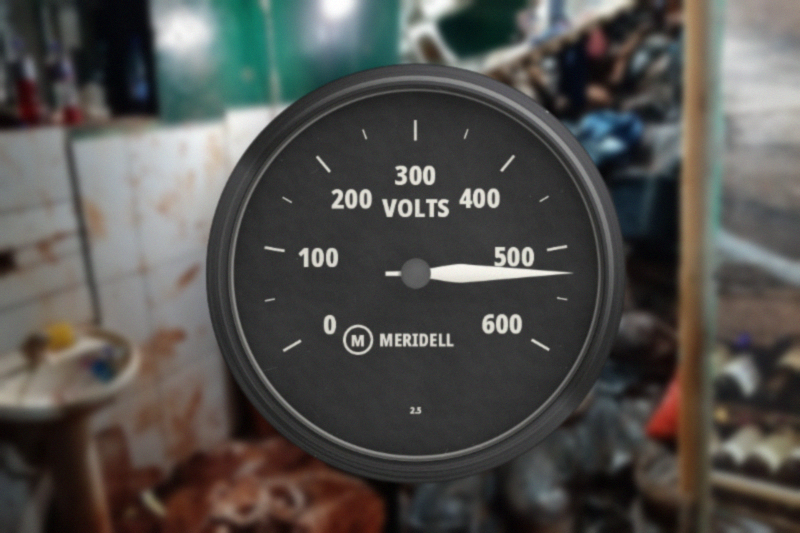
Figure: 525 V
